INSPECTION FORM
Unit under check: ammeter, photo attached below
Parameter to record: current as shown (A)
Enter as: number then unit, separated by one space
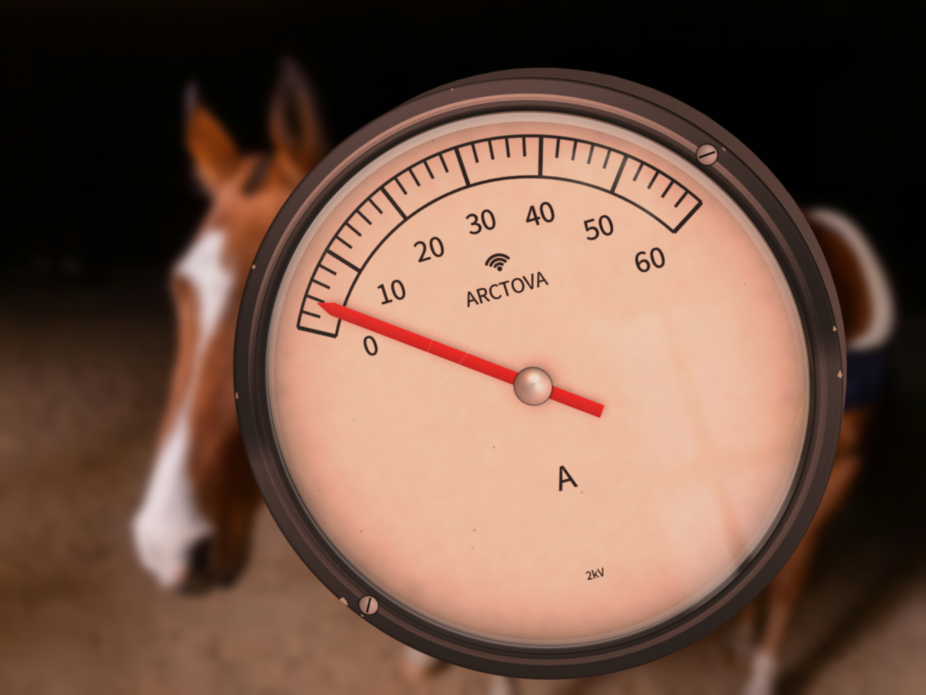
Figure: 4 A
